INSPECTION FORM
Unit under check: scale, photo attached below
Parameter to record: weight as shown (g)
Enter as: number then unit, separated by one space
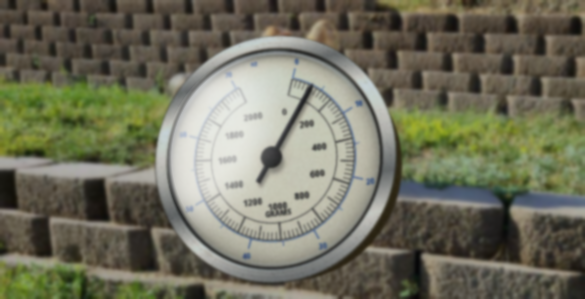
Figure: 100 g
